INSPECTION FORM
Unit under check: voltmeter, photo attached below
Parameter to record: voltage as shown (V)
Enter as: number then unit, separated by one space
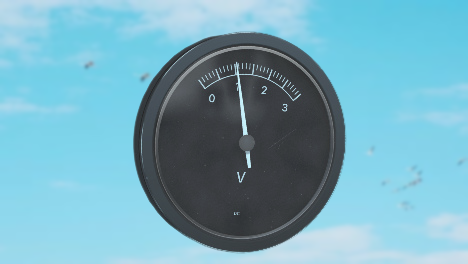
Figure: 1 V
